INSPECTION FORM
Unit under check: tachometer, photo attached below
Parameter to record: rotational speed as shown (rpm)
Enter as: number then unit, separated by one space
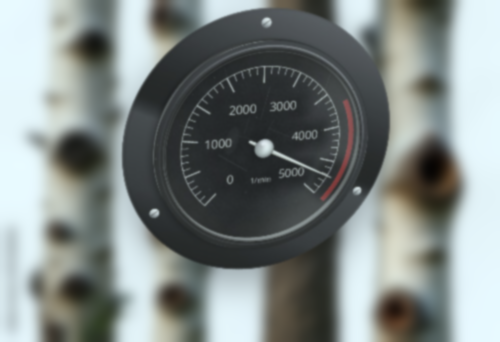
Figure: 4700 rpm
